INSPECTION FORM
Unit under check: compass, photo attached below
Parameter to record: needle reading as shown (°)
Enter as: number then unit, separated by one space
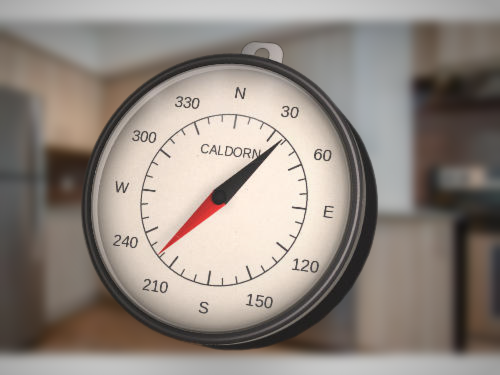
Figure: 220 °
